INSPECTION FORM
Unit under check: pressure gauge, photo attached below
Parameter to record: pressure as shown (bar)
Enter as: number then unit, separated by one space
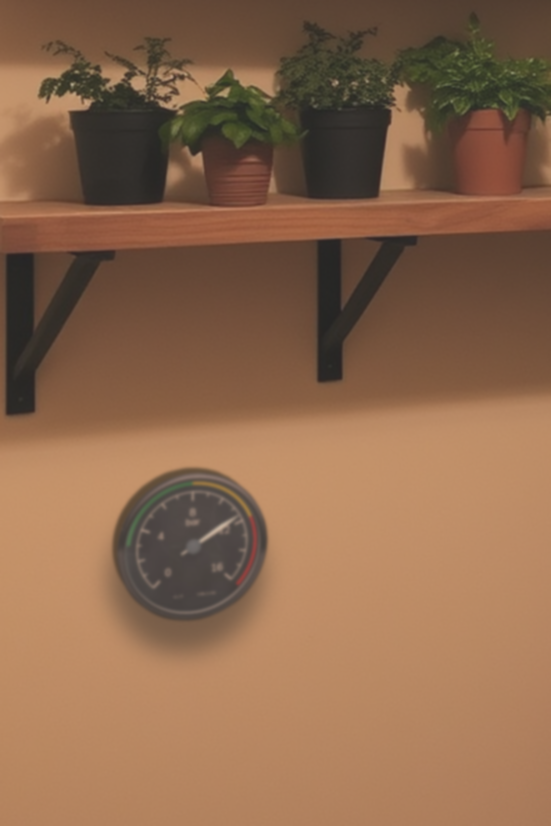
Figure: 11.5 bar
